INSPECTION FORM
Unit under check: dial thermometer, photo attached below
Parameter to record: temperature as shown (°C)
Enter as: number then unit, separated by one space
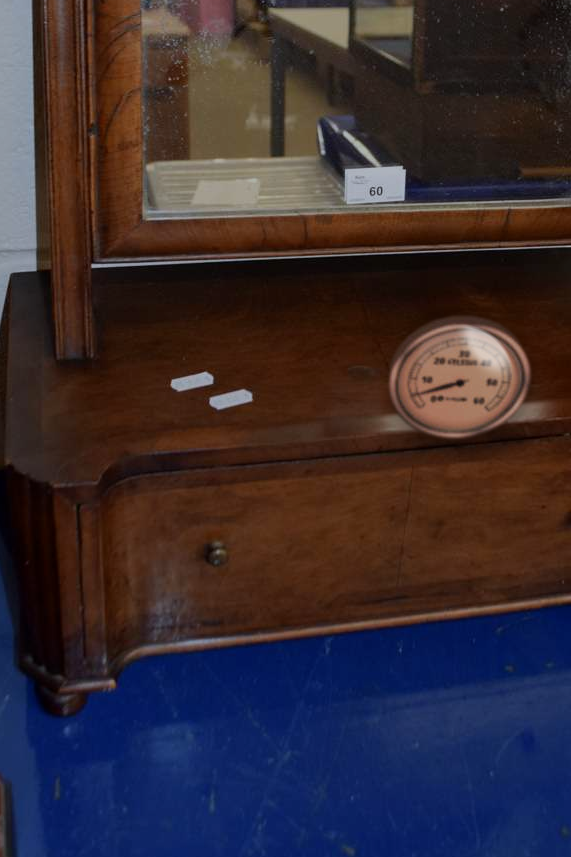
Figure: 5 °C
